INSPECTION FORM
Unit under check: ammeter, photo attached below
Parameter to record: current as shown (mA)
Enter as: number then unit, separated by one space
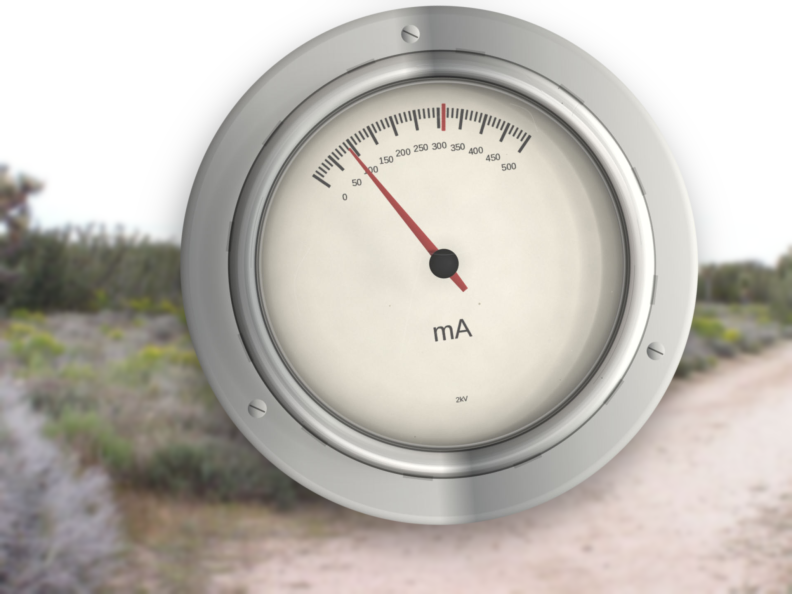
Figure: 90 mA
